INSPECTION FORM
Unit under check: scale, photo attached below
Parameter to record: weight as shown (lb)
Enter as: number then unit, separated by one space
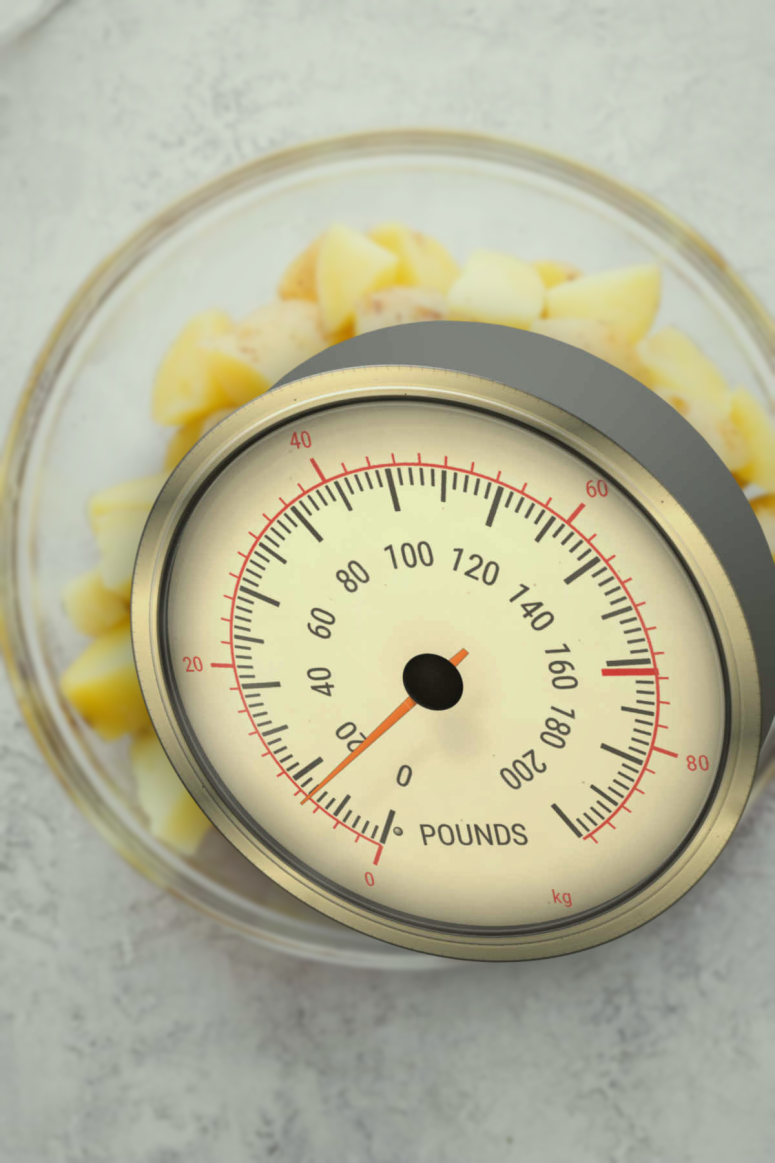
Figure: 16 lb
